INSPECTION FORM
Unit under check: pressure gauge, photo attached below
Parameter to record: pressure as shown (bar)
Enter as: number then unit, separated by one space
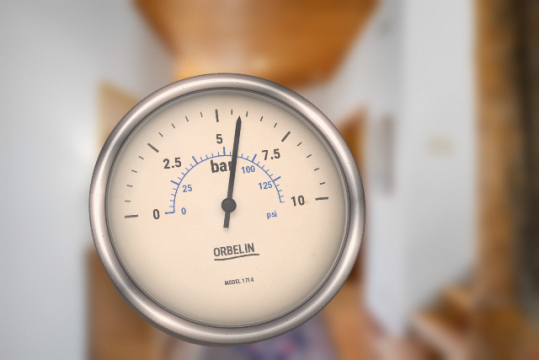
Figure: 5.75 bar
